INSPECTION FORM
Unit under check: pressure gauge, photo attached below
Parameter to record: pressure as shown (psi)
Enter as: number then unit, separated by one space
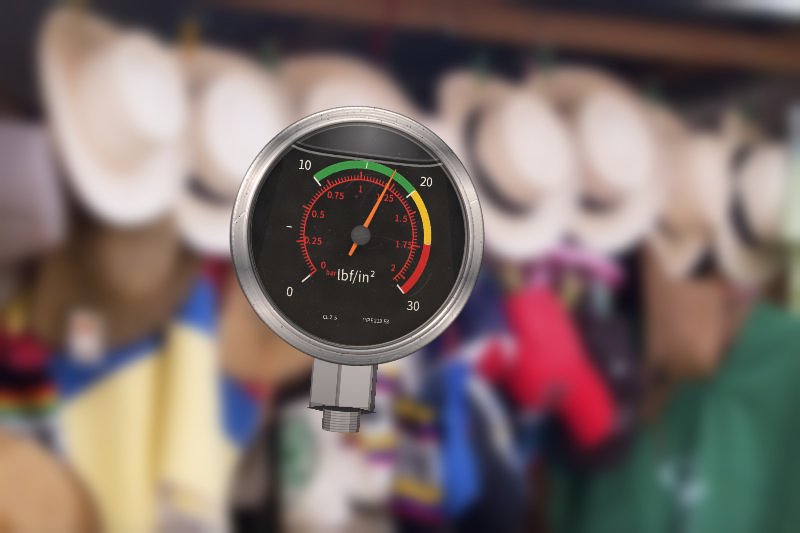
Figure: 17.5 psi
